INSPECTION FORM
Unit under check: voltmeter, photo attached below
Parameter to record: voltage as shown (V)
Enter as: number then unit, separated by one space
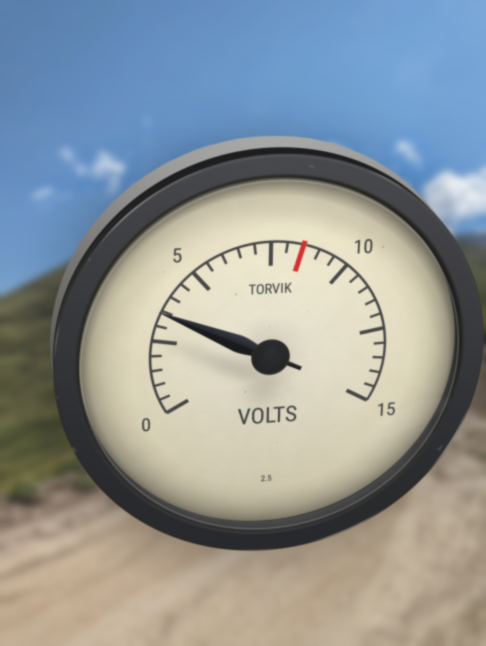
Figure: 3.5 V
